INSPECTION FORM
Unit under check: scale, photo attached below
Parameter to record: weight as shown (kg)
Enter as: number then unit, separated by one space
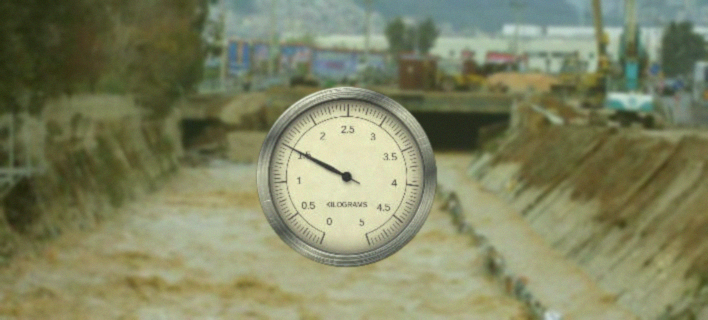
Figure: 1.5 kg
